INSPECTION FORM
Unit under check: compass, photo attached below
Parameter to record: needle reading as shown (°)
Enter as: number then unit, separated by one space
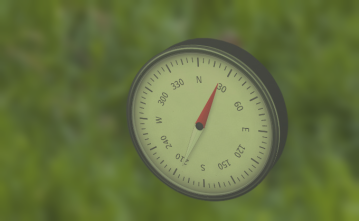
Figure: 25 °
